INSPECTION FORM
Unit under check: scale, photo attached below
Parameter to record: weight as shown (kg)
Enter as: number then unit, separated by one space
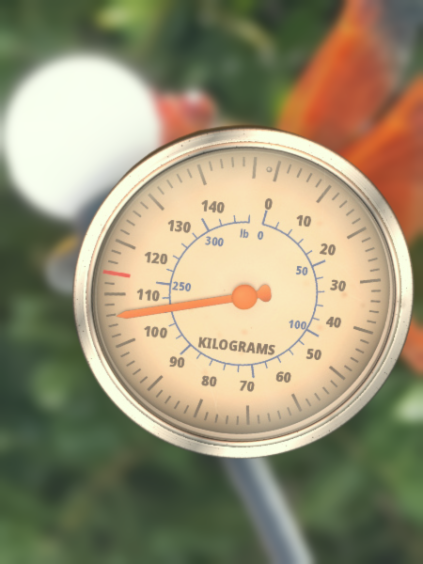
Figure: 106 kg
